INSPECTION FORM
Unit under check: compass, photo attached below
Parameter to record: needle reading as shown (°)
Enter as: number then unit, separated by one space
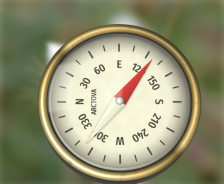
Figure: 127.5 °
